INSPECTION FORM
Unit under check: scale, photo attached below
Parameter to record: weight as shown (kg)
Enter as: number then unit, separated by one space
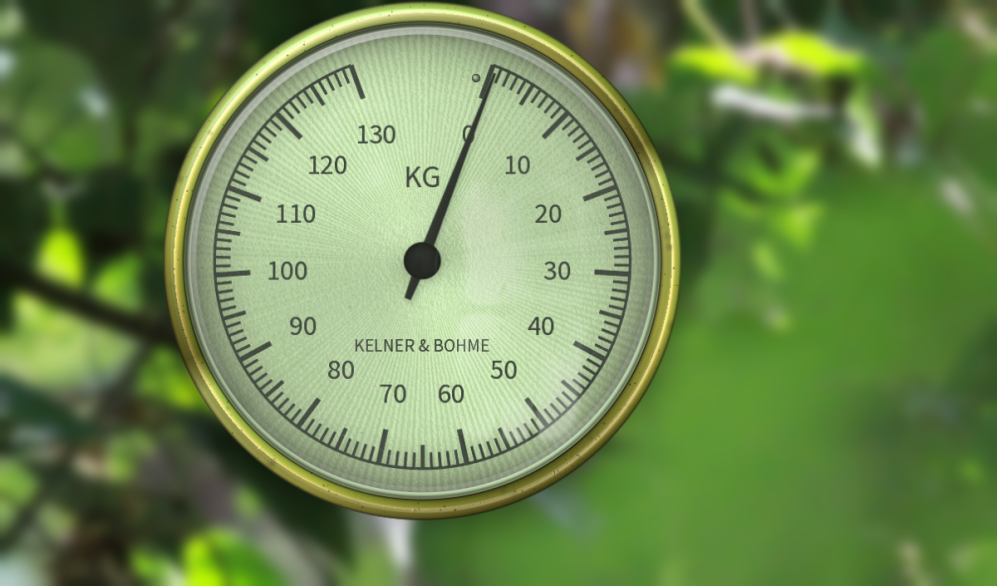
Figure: 0.5 kg
